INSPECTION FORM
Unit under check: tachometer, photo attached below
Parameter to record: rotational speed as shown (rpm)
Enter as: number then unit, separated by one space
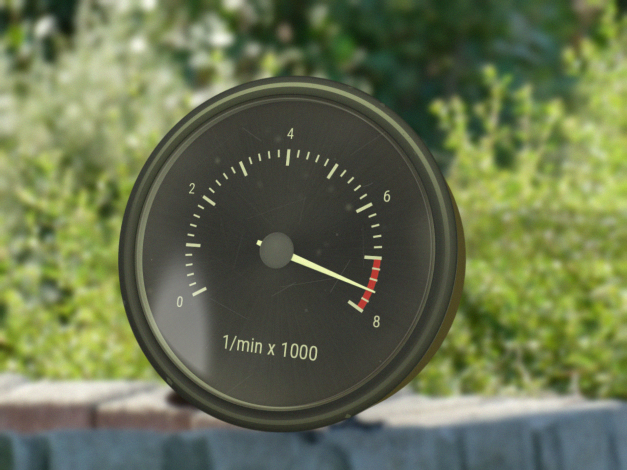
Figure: 7600 rpm
